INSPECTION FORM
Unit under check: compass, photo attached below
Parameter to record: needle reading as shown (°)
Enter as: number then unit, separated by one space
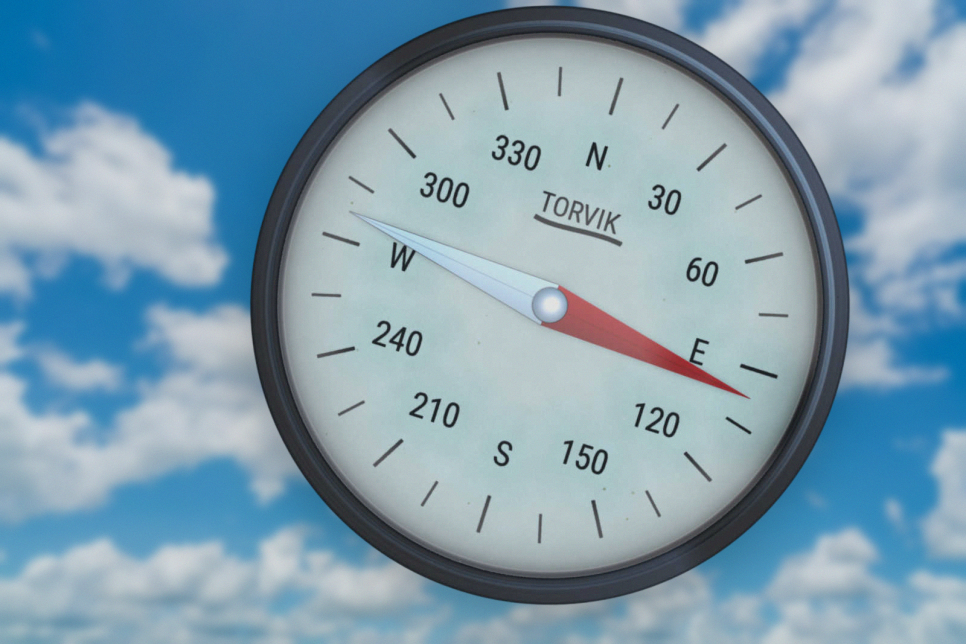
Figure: 97.5 °
